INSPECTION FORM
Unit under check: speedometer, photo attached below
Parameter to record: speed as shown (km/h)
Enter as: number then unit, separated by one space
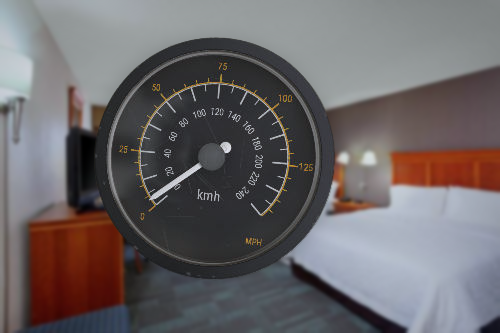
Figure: 5 km/h
